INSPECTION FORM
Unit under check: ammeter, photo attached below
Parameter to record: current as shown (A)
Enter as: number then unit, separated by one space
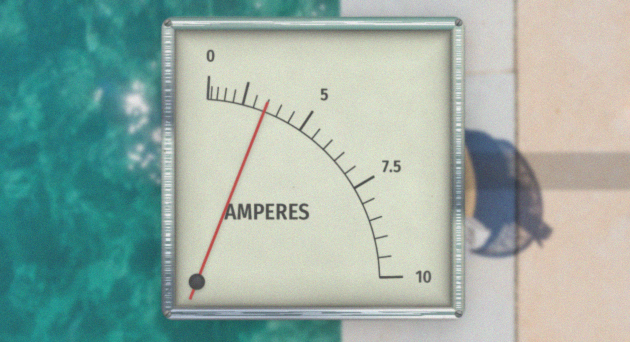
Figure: 3.5 A
